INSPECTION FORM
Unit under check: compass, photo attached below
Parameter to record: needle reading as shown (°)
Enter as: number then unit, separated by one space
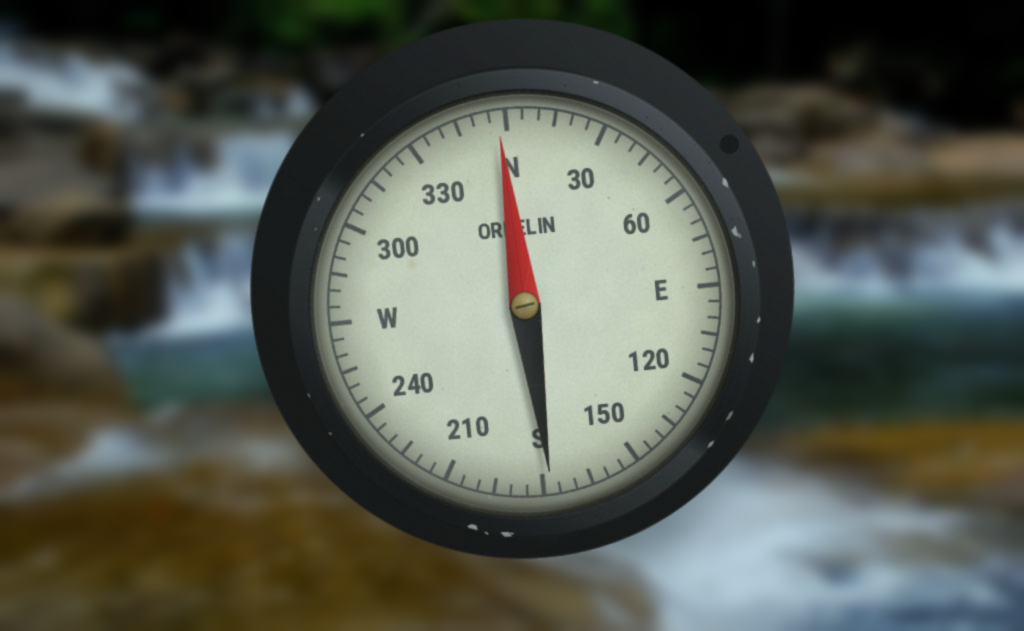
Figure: 357.5 °
